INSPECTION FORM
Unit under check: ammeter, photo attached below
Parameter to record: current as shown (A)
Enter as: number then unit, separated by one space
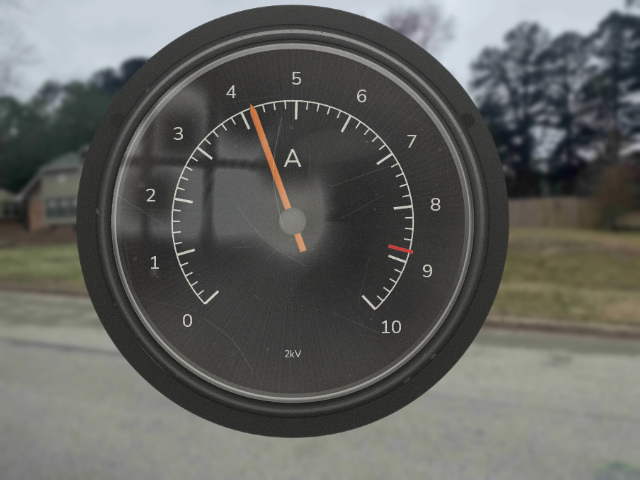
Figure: 4.2 A
